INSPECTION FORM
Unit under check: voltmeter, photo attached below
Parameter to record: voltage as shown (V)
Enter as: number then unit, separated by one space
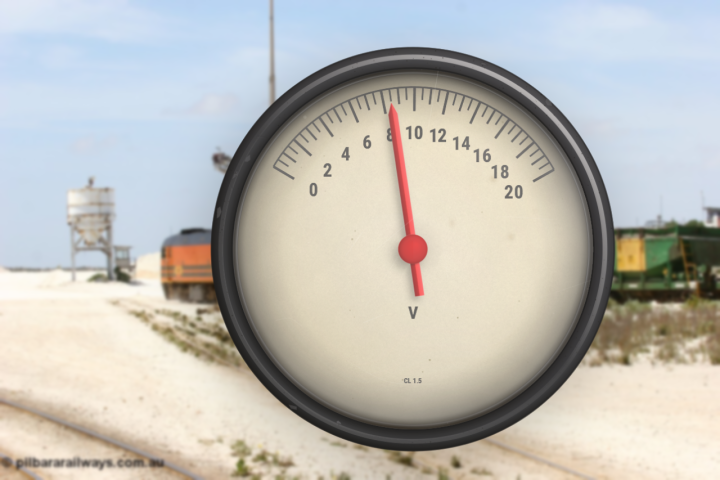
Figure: 8.5 V
